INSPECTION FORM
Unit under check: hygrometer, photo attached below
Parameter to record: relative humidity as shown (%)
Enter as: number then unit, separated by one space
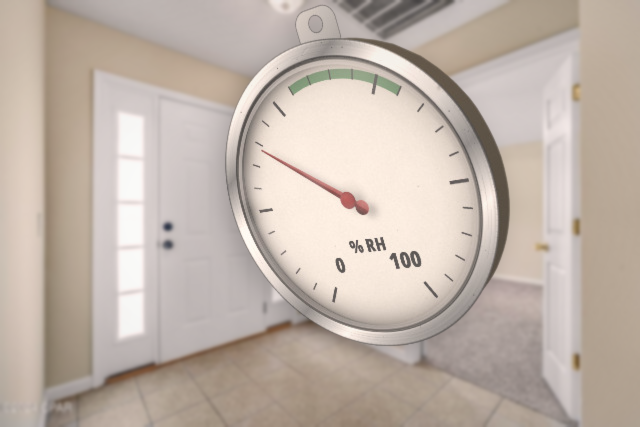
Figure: 32 %
